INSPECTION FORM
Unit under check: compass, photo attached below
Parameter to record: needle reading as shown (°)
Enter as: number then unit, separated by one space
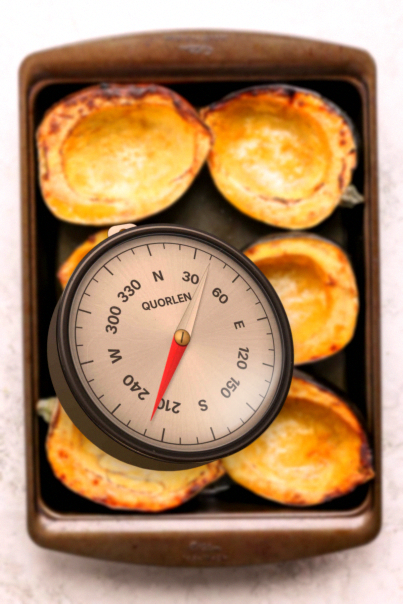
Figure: 220 °
